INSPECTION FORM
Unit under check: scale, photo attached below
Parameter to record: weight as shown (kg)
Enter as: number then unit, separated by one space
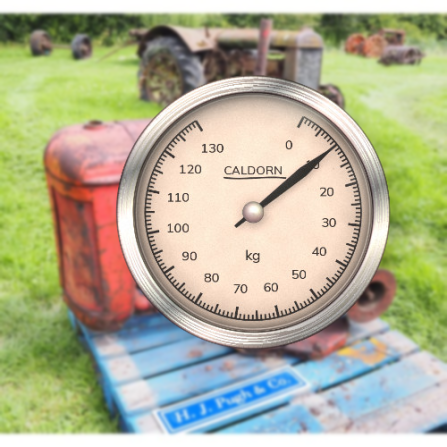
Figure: 10 kg
